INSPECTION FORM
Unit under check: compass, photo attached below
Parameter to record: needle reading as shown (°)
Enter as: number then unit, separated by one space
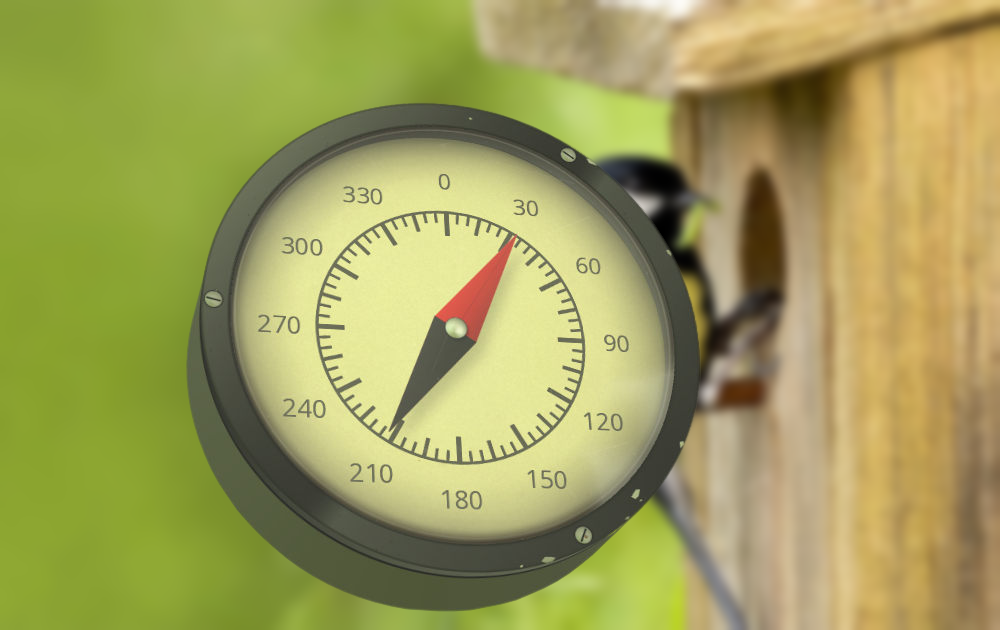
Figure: 32.5 °
